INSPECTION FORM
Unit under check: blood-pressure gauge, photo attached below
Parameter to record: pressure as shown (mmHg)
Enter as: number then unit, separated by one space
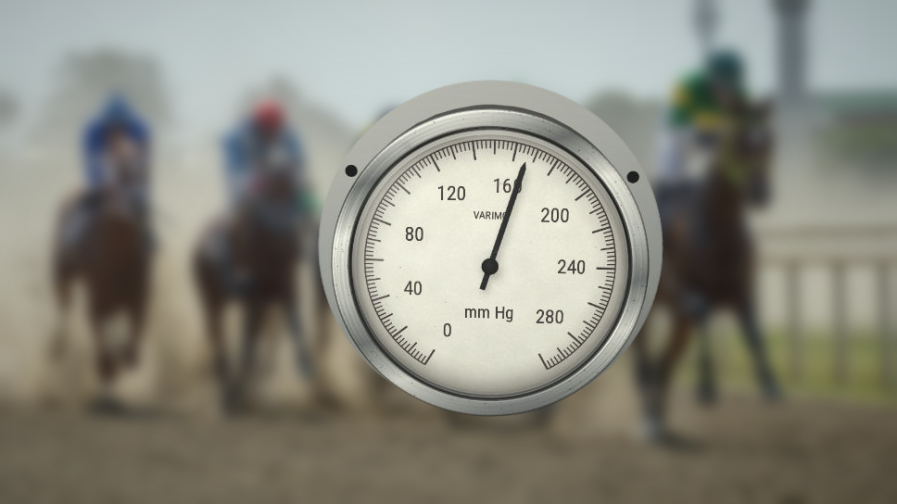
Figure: 166 mmHg
